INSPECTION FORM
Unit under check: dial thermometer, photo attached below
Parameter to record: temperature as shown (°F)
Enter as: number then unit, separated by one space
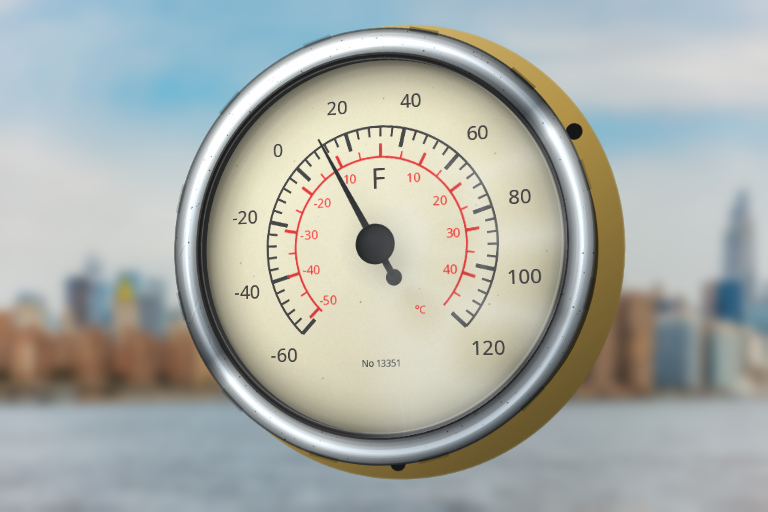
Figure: 12 °F
